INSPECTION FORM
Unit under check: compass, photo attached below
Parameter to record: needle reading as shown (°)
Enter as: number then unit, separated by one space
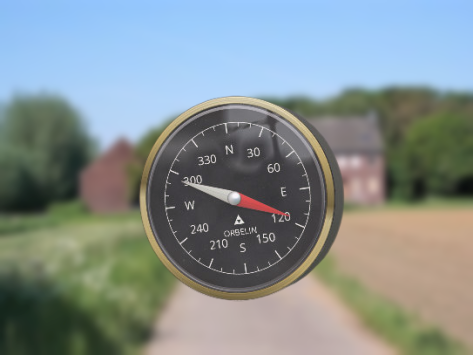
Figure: 115 °
